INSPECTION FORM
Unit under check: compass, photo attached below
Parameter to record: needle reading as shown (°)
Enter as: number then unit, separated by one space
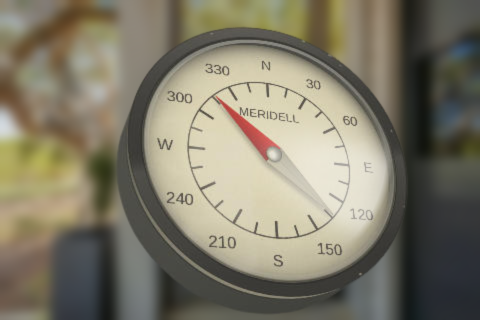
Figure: 315 °
